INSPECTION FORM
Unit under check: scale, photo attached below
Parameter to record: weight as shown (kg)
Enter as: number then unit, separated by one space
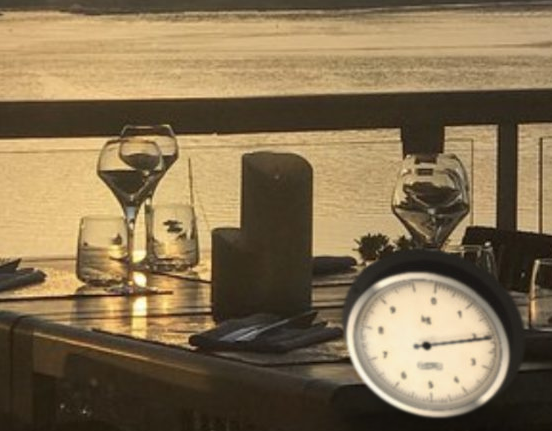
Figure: 2 kg
